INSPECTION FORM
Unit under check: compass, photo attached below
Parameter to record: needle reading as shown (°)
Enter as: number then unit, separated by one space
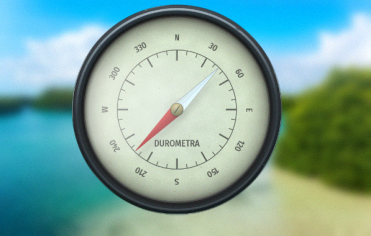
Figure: 225 °
